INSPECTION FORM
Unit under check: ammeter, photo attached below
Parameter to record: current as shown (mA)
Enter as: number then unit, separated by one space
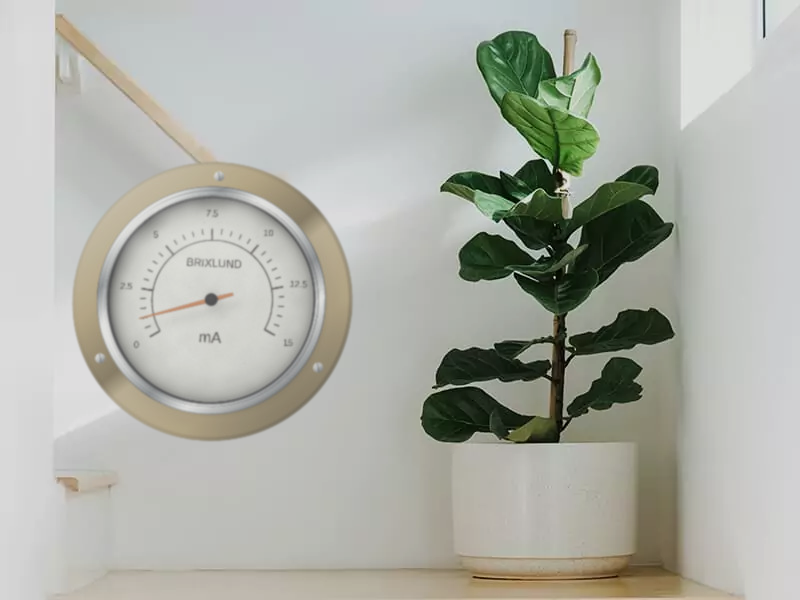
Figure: 1 mA
